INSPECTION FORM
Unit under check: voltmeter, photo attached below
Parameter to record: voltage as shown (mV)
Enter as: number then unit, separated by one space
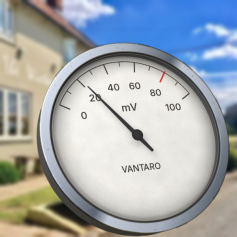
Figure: 20 mV
